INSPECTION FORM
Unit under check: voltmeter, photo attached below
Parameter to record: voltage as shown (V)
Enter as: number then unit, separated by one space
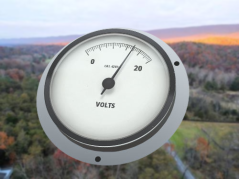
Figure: 14 V
